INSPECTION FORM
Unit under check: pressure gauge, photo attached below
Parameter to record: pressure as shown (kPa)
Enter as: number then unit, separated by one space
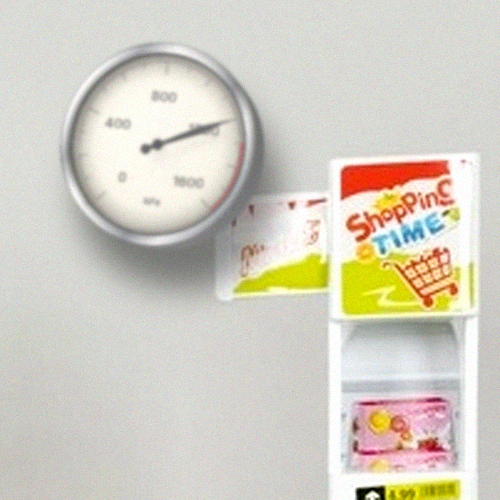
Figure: 1200 kPa
